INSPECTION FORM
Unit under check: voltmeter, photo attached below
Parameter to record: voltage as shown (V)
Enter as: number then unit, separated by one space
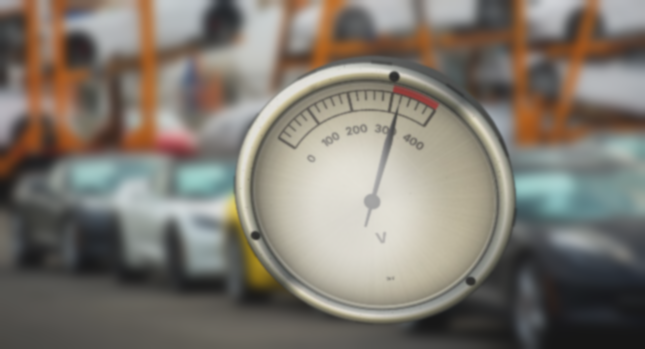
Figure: 320 V
